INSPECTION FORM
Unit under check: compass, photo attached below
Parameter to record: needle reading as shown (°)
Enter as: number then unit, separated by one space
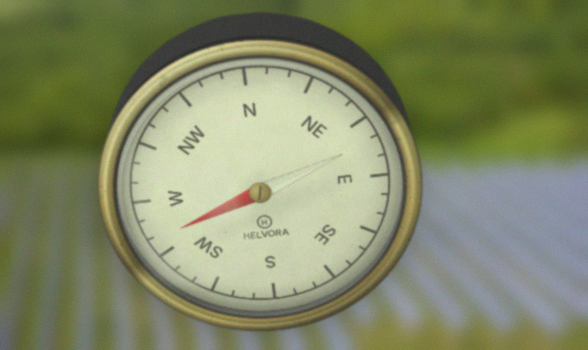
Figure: 250 °
